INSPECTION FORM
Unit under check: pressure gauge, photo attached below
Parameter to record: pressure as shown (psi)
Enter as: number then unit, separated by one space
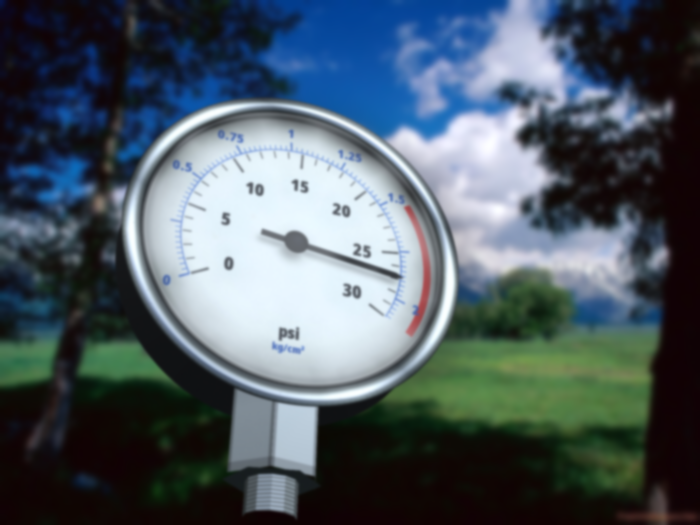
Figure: 27 psi
